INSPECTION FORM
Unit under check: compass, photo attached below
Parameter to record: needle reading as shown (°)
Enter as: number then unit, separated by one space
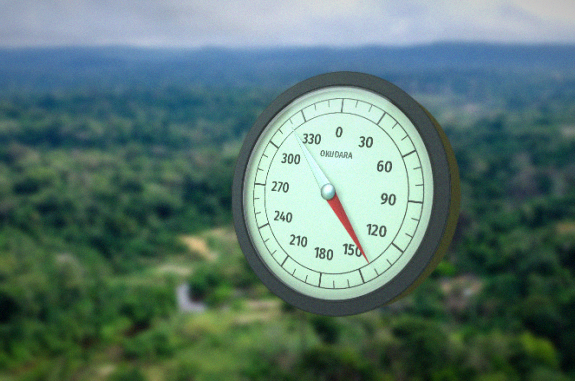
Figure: 140 °
